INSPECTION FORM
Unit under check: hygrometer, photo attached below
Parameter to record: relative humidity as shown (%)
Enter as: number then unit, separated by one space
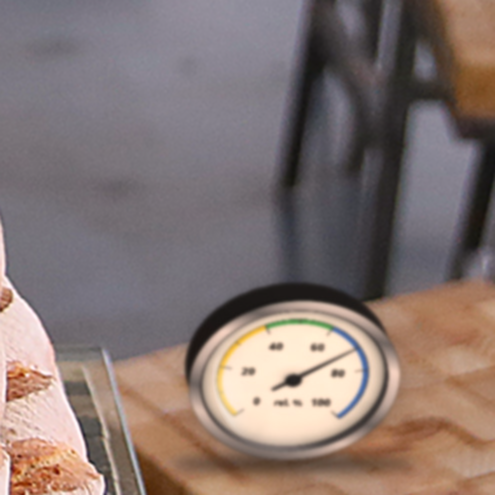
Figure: 70 %
